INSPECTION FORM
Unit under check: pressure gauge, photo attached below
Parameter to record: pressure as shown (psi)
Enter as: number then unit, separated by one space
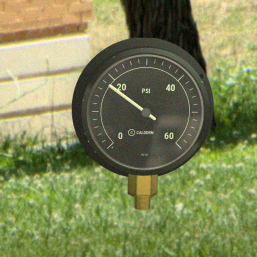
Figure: 18 psi
